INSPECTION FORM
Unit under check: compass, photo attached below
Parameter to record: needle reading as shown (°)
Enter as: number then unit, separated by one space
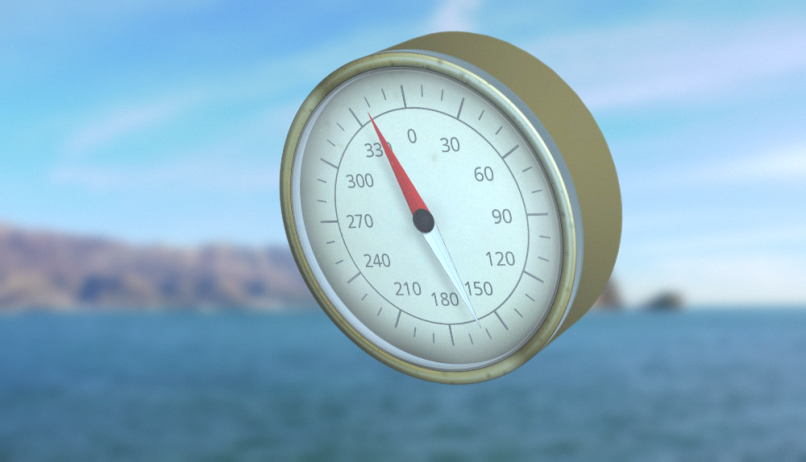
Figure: 340 °
